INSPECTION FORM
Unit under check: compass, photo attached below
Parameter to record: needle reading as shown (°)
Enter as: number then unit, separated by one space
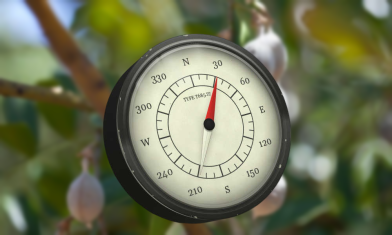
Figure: 30 °
